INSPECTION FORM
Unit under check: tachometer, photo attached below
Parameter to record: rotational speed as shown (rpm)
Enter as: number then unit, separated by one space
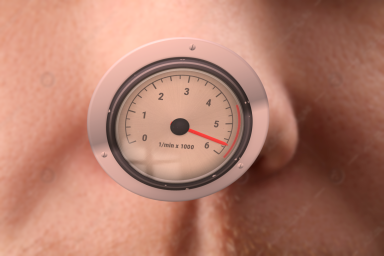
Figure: 5625 rpm
